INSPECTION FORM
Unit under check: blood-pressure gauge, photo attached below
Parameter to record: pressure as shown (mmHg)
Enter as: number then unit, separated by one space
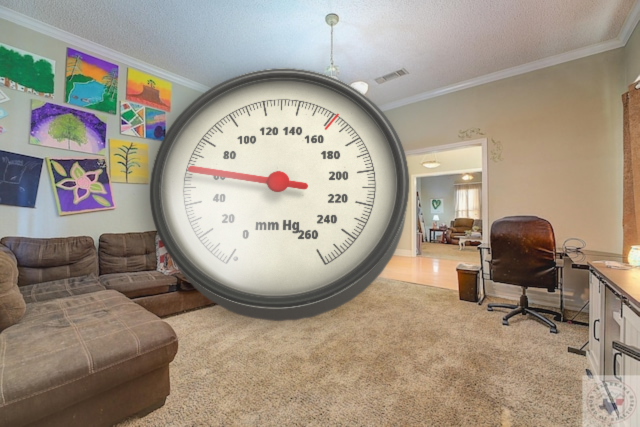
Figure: 60 mmHg
